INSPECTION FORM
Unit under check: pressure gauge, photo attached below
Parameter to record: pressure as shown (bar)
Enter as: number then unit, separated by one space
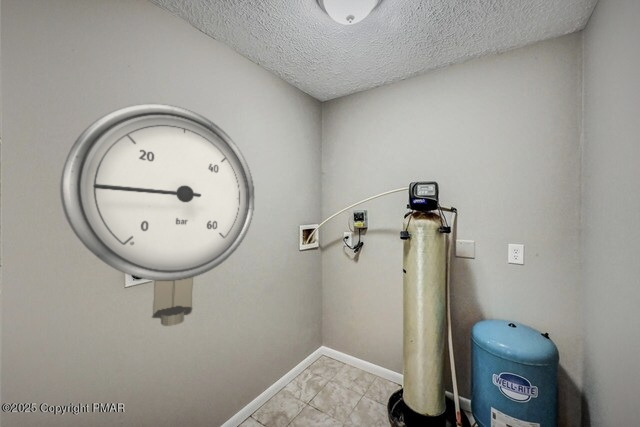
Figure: 10 bar
